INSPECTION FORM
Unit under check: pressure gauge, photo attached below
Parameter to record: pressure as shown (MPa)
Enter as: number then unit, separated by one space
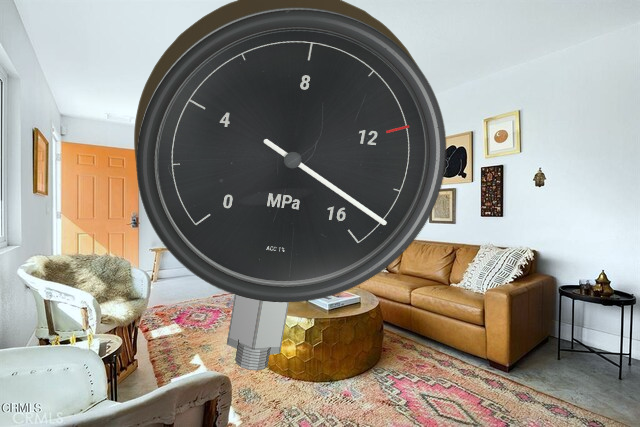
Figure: 15 MPa
